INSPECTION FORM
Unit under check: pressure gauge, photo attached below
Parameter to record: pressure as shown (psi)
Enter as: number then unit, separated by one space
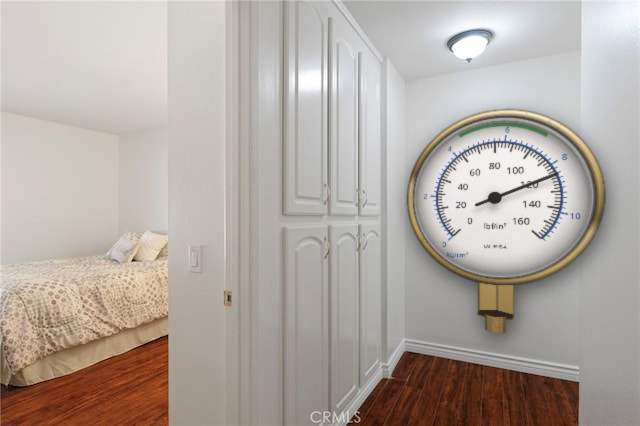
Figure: 120 psi
